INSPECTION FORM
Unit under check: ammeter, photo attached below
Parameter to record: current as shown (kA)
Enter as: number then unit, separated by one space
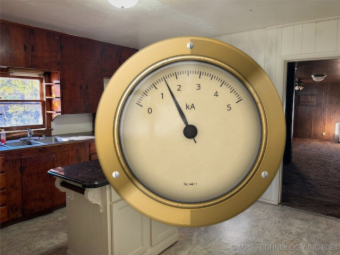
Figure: 1.5 kA
